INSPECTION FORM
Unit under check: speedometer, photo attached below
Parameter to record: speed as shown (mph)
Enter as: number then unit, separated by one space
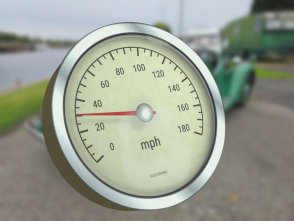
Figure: 30 mph
